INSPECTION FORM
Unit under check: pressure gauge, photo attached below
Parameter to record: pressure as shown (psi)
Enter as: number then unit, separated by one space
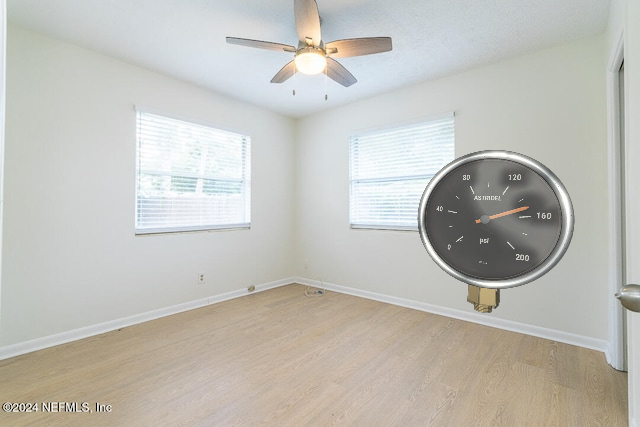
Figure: 150 psi
